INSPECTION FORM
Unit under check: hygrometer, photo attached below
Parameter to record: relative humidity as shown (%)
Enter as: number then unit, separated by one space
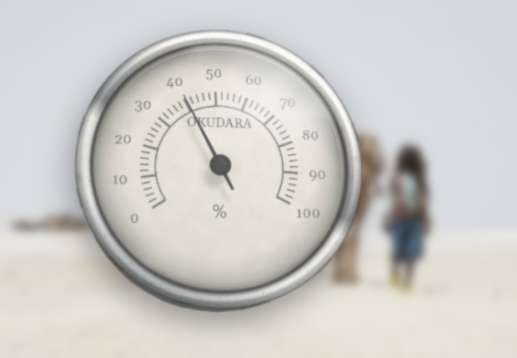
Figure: 40 %
